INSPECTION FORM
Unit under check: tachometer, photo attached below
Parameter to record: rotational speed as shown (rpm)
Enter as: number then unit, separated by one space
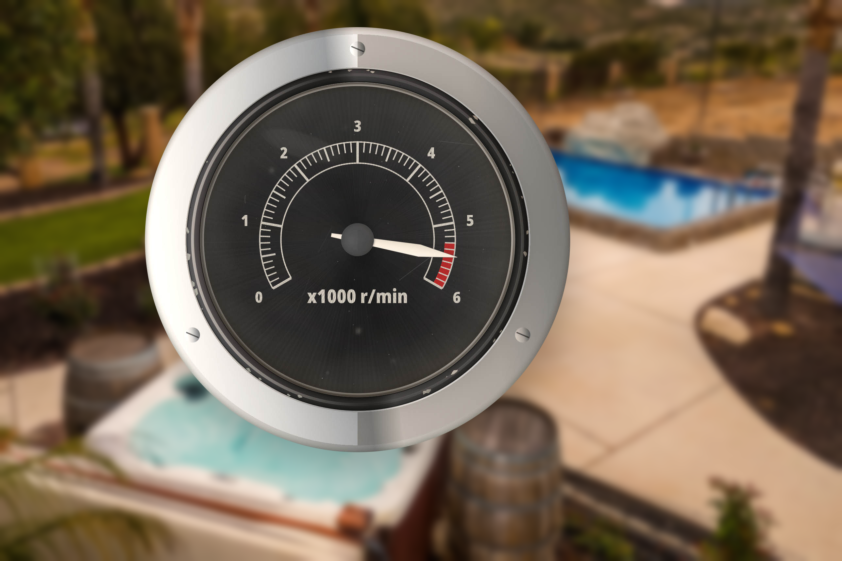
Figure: 5500 rpm
